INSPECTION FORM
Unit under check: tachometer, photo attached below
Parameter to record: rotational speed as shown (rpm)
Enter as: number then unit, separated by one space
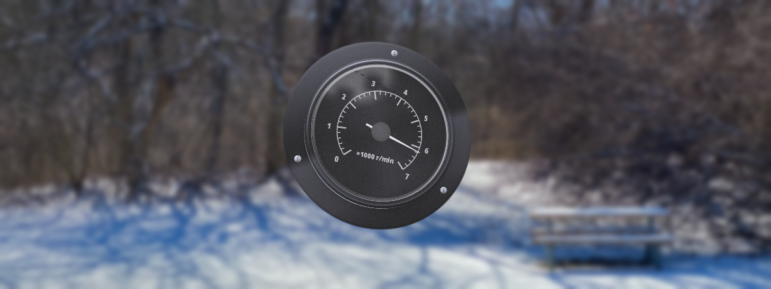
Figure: 6200 rpm
